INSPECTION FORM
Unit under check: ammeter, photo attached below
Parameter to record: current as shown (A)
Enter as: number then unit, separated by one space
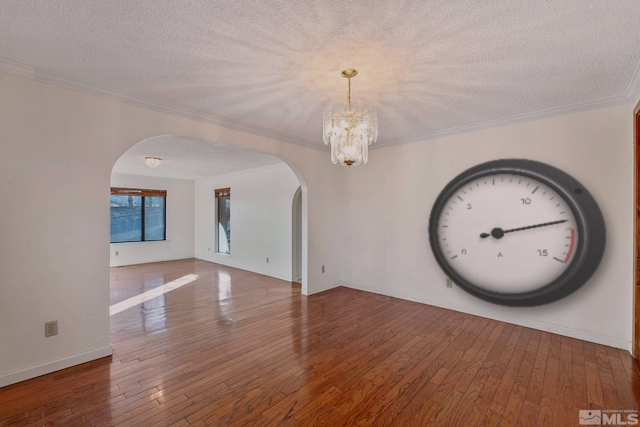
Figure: 12.5 A
